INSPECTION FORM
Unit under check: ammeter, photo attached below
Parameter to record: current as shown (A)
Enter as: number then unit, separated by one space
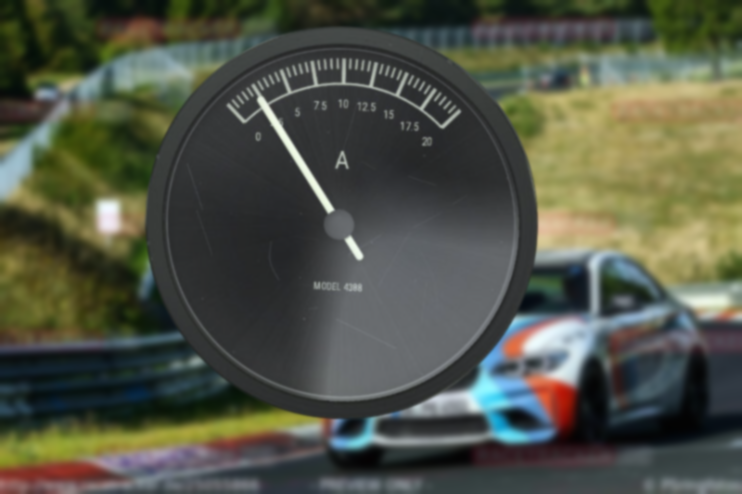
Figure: 2.5 A
